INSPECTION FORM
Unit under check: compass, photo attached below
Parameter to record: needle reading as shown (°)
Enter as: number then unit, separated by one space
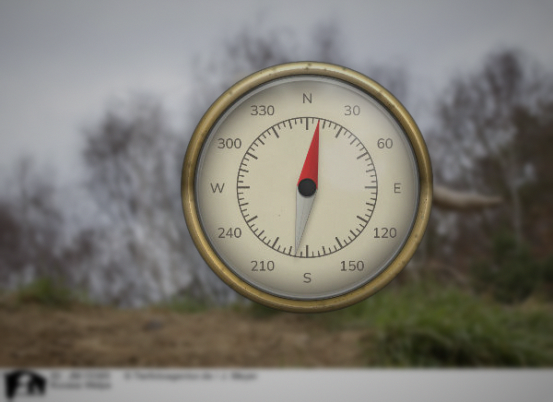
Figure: 10 °
